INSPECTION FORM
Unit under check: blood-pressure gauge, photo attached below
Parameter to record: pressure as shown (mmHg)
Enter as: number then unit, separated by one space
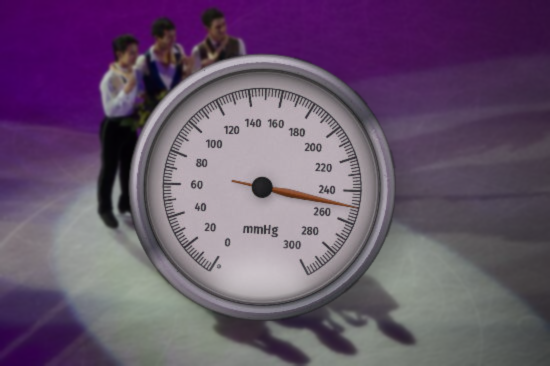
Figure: 250 mmHg
